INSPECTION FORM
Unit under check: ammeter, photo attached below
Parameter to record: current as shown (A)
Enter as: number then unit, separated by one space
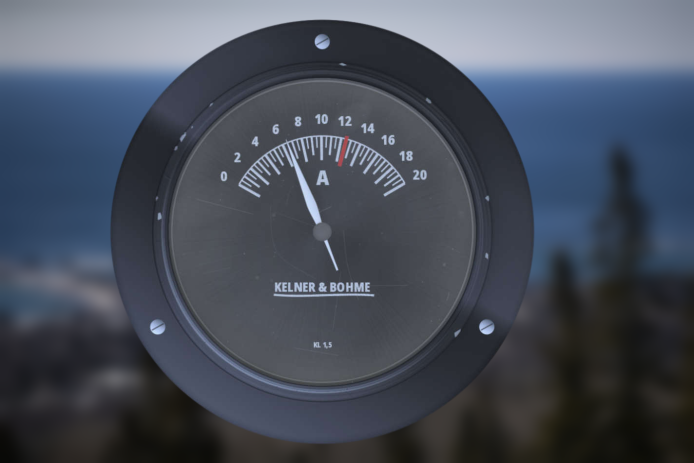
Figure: 6.5 A
